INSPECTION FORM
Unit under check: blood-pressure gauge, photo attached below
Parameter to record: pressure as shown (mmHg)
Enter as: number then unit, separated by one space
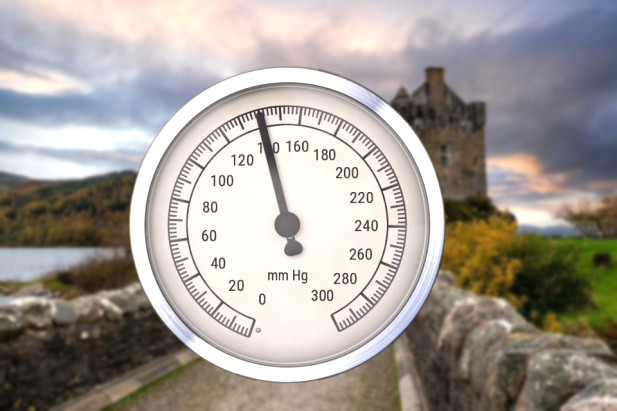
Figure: 140 mmHg
